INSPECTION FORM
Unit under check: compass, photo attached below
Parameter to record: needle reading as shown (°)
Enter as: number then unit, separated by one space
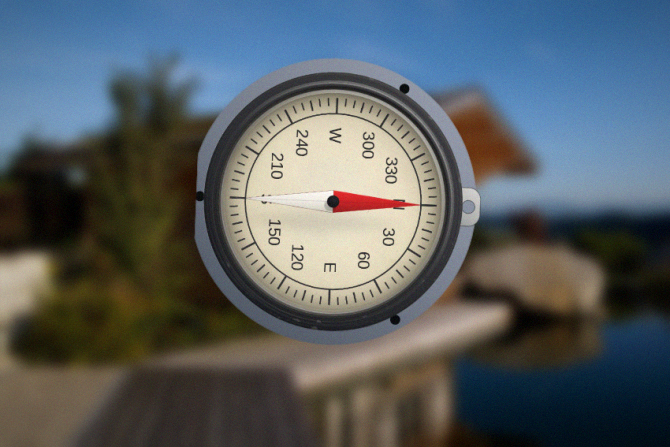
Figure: 0 °
